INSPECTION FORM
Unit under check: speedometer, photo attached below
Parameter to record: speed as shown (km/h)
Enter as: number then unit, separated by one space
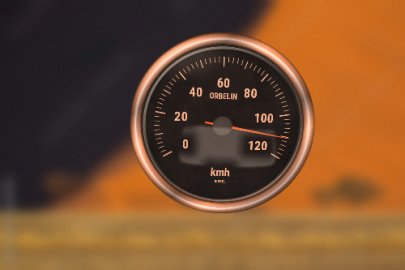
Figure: 110 km/h
